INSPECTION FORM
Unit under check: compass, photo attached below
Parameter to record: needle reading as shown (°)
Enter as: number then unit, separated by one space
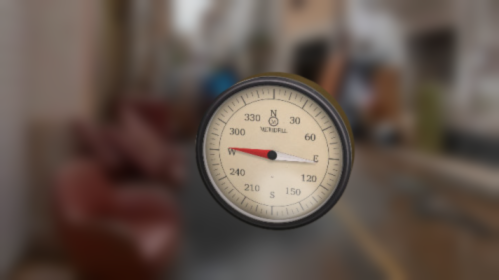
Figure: 275 °
